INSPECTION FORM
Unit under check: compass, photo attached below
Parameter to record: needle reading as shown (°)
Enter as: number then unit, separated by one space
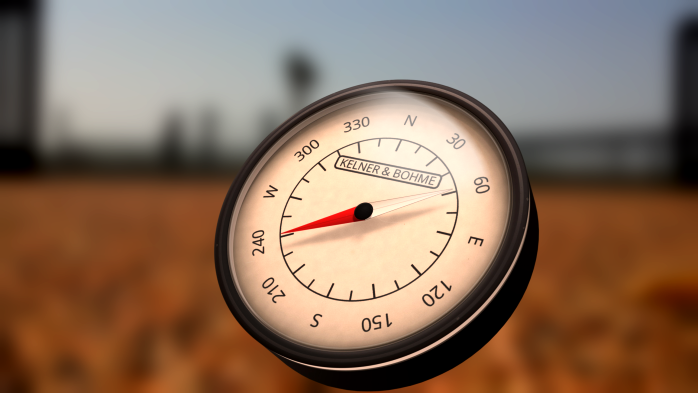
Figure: 240 °
